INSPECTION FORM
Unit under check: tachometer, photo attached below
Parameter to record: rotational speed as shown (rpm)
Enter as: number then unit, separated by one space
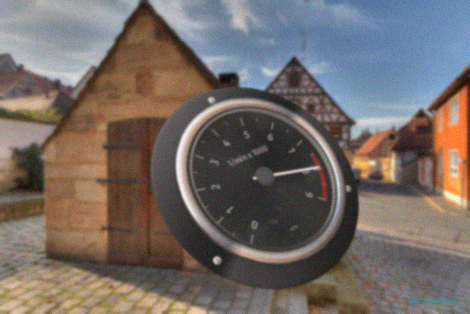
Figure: 8000 rpm
